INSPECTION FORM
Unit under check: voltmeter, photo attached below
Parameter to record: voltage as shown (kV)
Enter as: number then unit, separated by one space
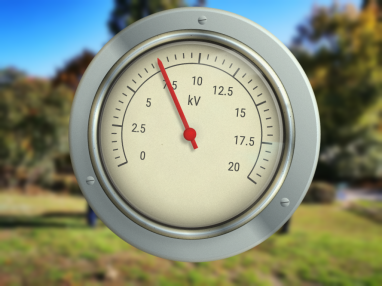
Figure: 7.5 kV
